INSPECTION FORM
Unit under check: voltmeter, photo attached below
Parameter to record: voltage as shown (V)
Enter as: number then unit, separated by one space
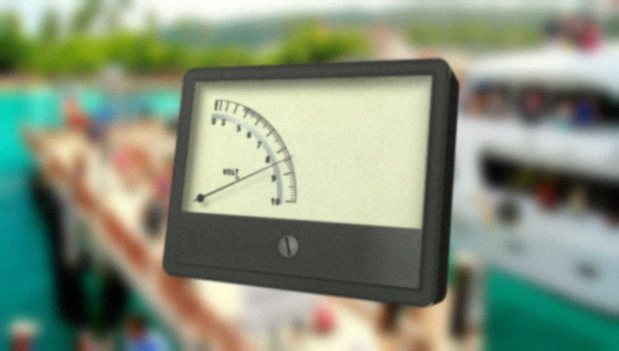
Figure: 8.5 V
